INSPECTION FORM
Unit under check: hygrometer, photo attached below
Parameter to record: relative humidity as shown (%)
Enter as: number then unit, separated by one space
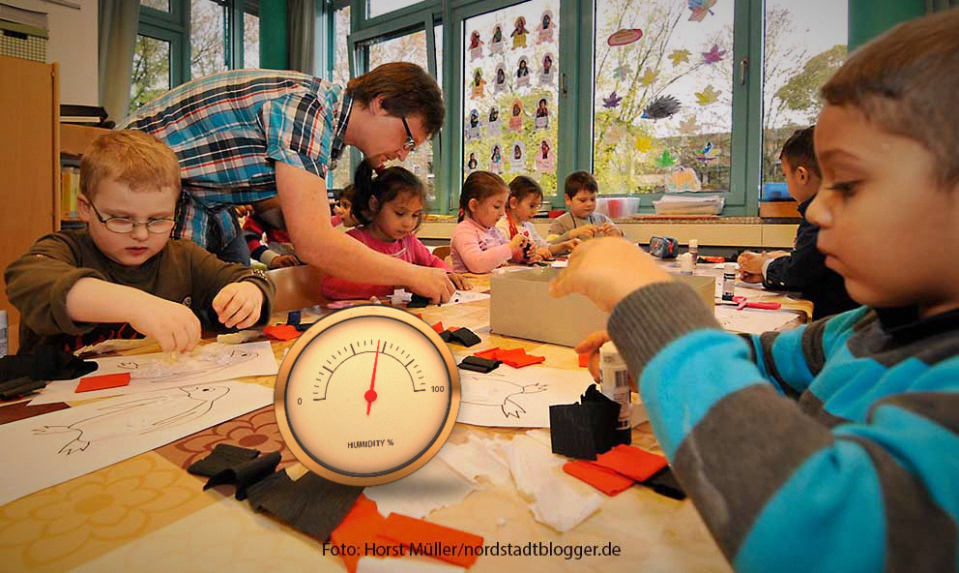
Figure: 56 %
